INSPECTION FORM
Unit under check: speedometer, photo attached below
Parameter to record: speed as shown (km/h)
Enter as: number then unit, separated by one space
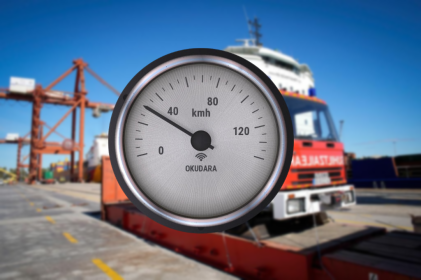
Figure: 30 km/h
